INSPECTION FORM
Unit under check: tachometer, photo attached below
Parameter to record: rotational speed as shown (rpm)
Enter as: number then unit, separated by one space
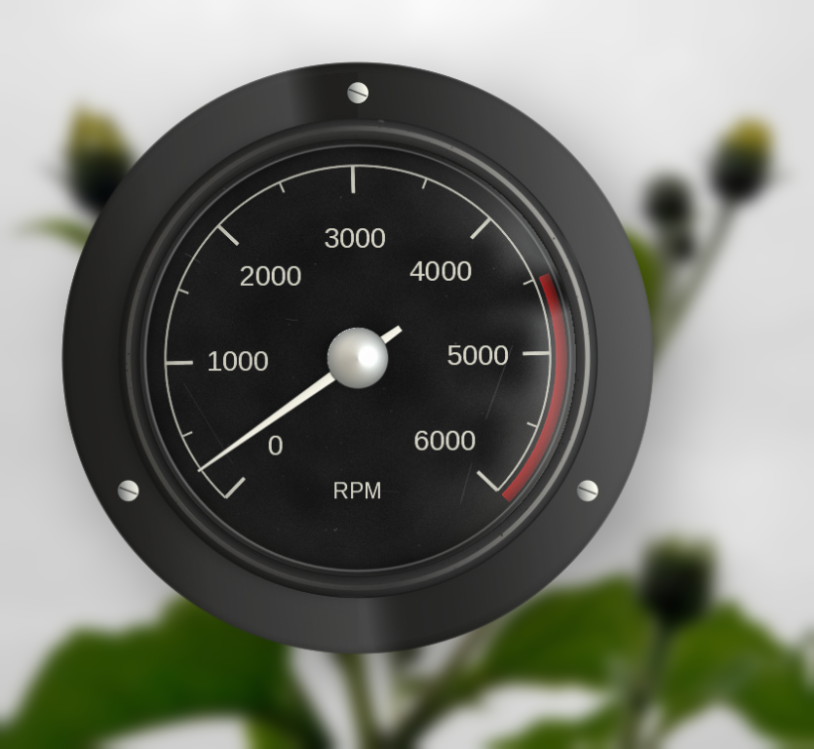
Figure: 250 rpm
